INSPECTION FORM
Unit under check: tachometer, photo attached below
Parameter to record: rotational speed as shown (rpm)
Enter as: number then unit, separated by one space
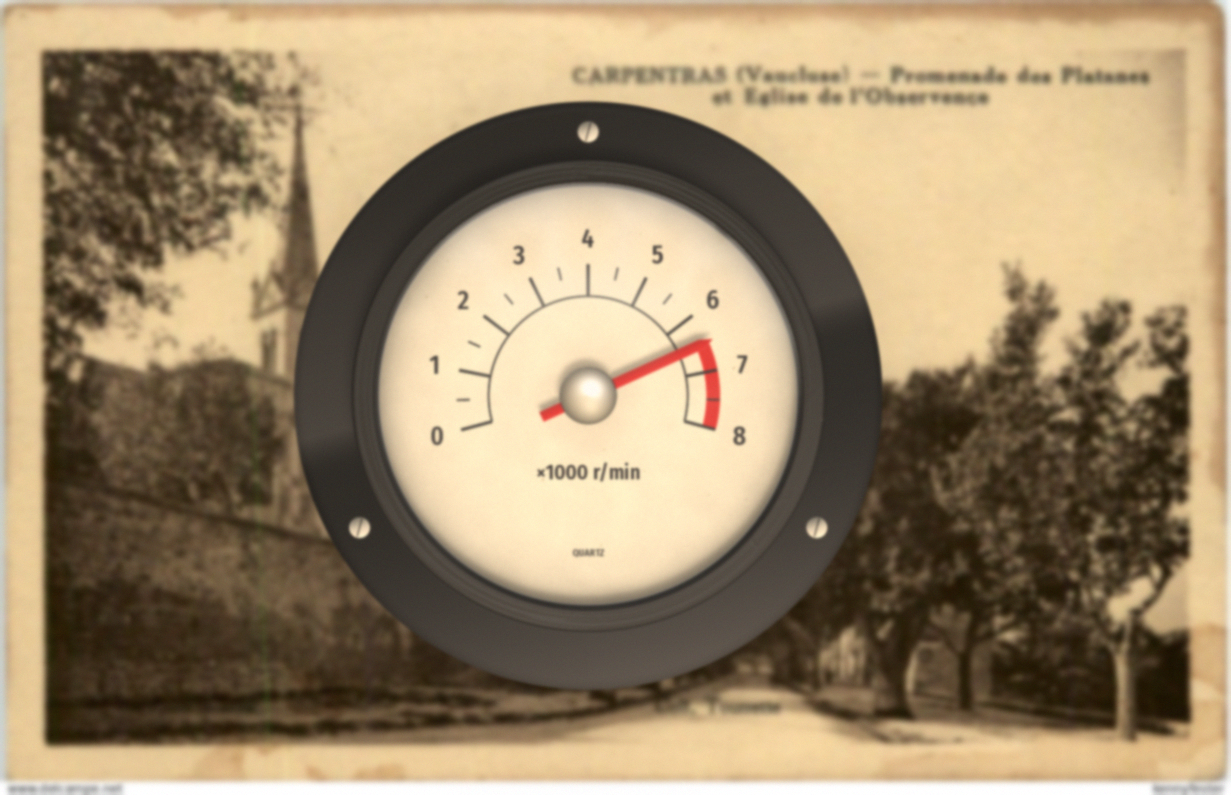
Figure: 6500 rpm
